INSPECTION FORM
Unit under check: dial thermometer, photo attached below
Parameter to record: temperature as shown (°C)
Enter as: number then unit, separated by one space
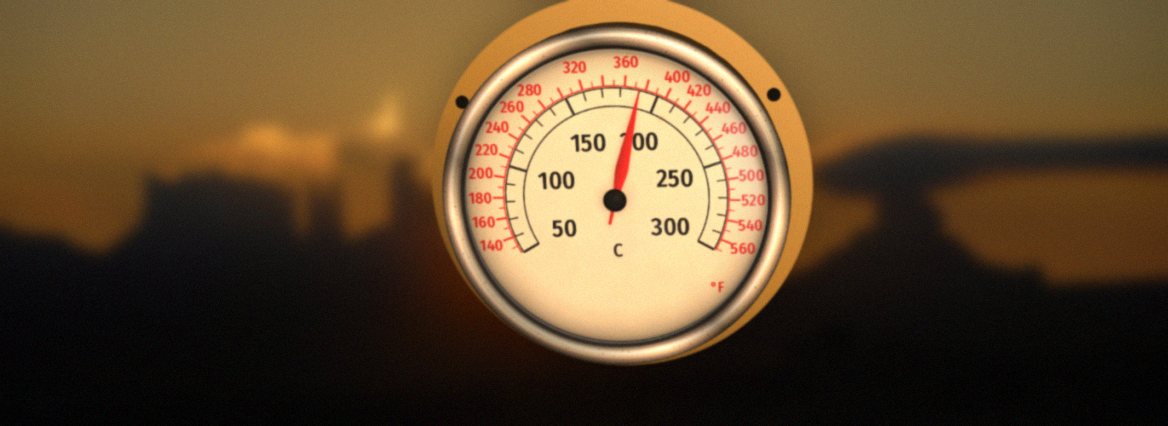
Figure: 190 °C
